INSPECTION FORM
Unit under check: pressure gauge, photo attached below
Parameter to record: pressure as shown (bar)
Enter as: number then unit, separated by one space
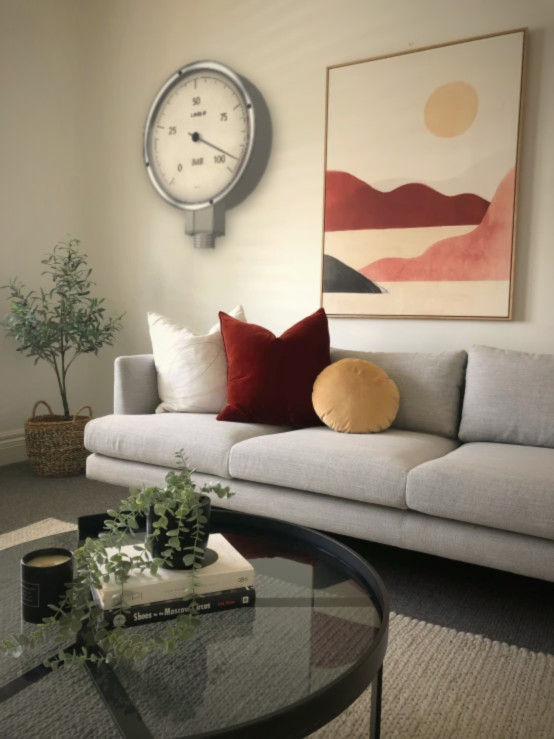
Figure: 95 bar
